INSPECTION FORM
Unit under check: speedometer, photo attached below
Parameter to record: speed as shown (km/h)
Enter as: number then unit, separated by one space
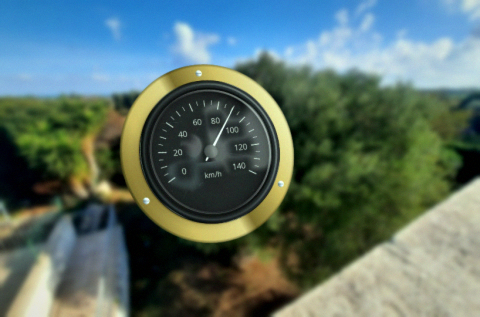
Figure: 90 km/h
